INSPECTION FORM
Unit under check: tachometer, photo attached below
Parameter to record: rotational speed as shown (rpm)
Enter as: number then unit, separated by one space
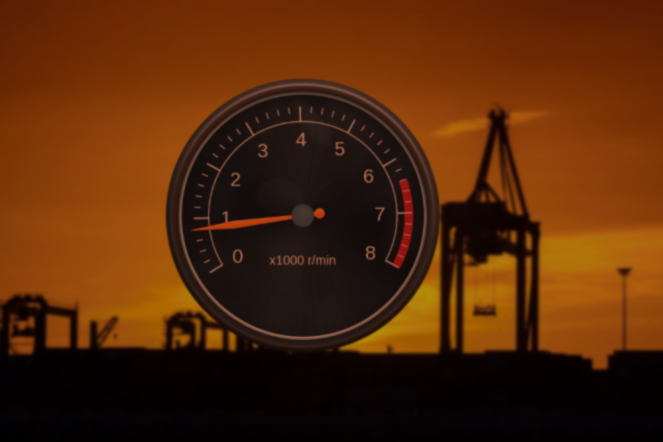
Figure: 800 rpm
